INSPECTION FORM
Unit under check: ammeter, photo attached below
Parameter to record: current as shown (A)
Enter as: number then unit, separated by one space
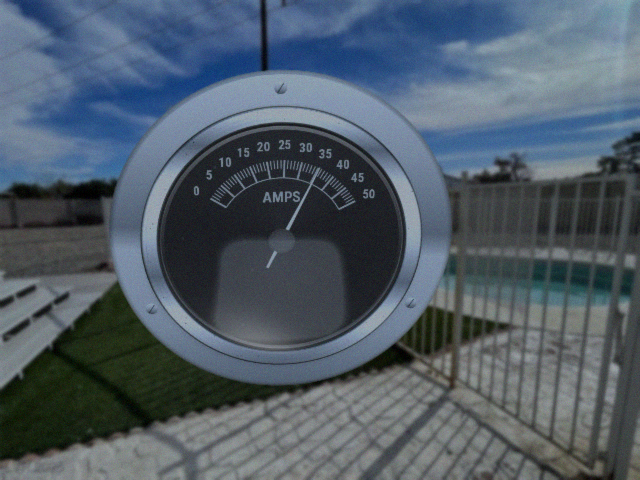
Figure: 35 A
